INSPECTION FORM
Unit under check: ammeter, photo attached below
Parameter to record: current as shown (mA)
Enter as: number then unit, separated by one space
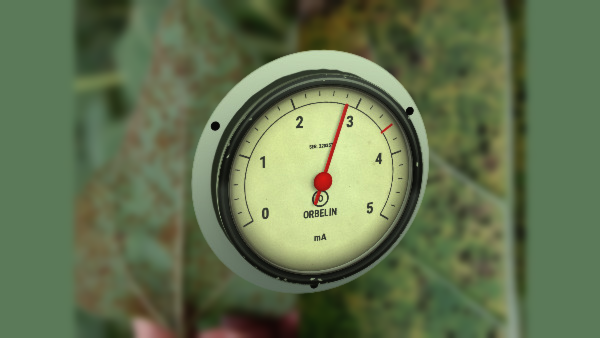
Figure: 2.8 mA
